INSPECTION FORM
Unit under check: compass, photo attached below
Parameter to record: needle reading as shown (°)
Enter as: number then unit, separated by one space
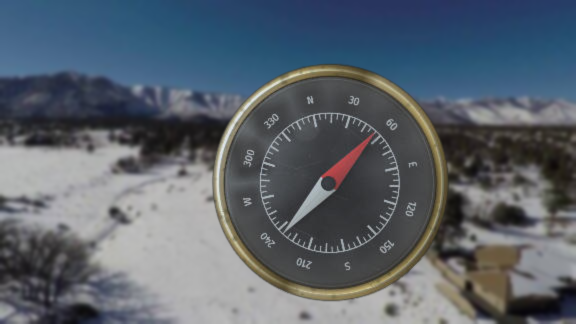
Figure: 55 °
